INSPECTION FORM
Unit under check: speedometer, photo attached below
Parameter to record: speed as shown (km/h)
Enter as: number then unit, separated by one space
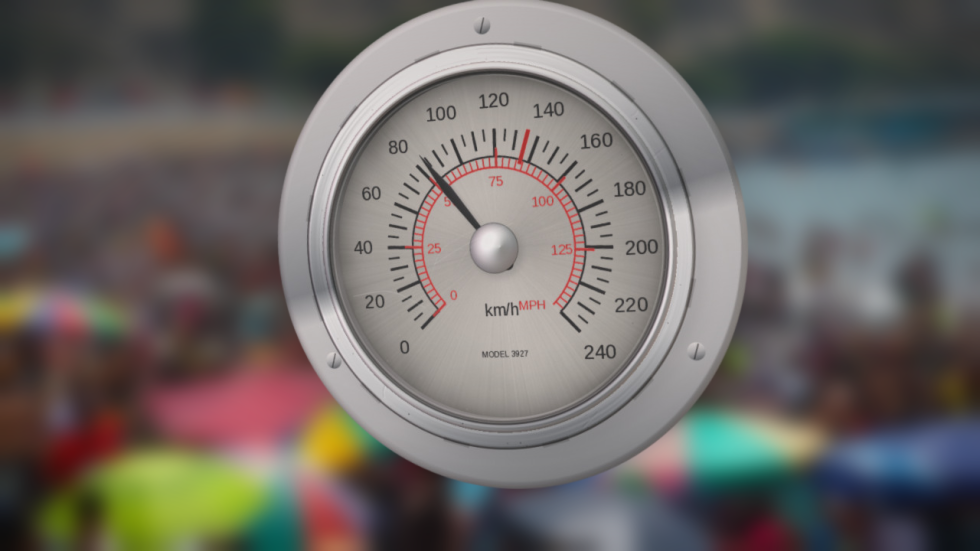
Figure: 85 km/h
